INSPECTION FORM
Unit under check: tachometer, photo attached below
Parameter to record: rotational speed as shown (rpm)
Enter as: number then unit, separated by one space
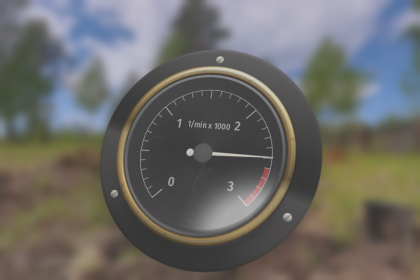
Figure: 2500 rpm
